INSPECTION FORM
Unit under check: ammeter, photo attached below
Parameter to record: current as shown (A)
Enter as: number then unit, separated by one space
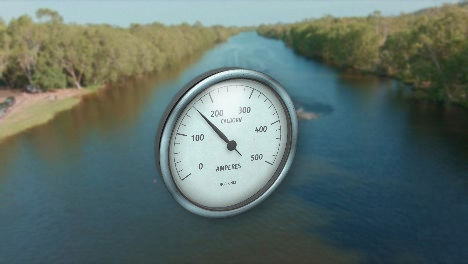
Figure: 160 A
